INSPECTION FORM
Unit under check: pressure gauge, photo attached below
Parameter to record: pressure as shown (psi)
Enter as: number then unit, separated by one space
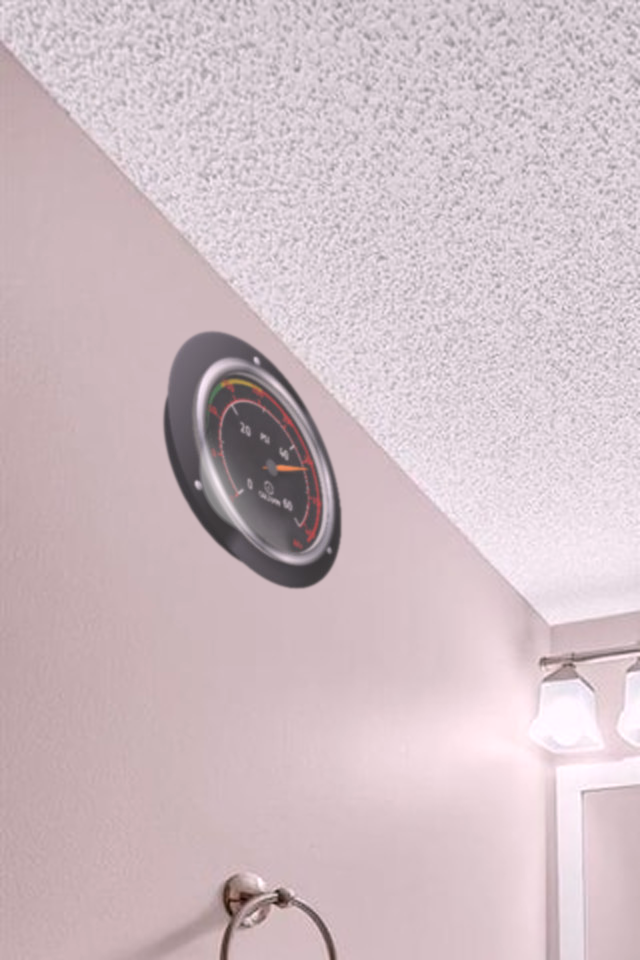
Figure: 45 psi
